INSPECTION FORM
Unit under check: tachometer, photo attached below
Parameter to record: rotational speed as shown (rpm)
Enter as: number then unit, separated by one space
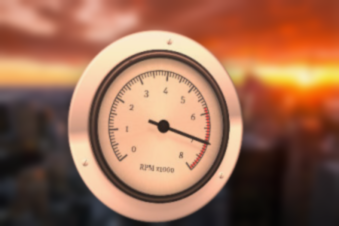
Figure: 7000 rpm
